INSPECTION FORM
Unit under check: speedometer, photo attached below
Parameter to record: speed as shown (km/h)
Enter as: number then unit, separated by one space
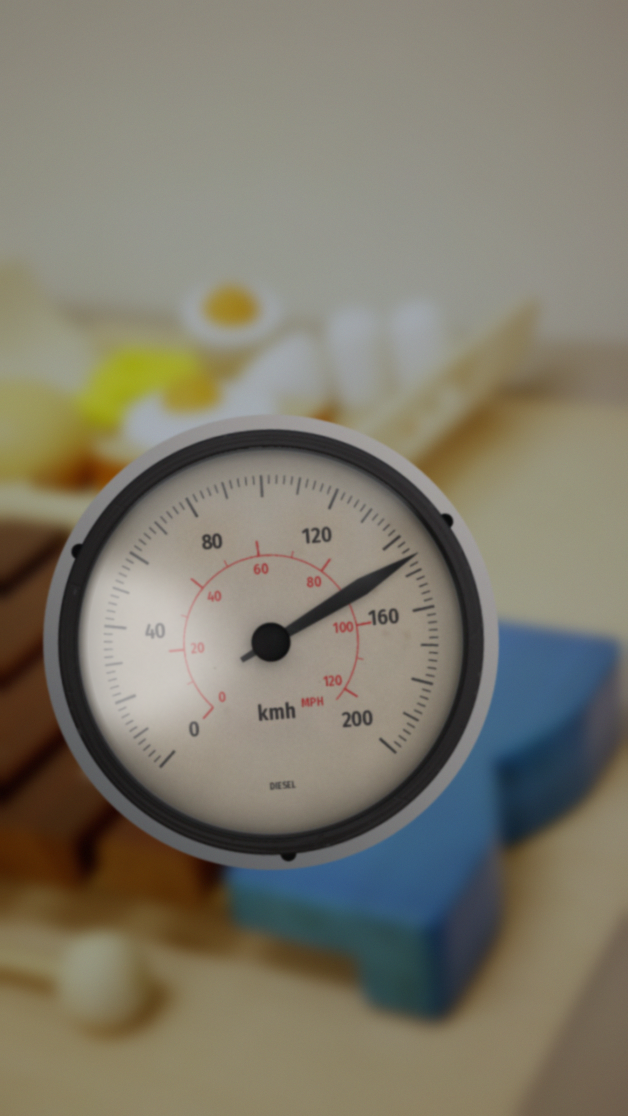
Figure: 146 km/h
